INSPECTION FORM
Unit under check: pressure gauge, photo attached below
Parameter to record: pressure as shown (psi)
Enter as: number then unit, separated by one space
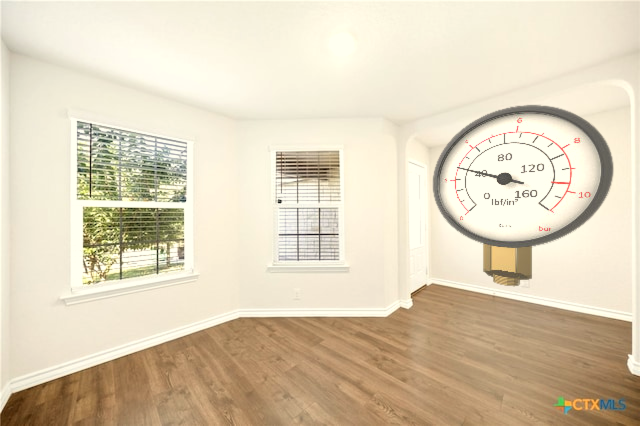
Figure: 40 psi
